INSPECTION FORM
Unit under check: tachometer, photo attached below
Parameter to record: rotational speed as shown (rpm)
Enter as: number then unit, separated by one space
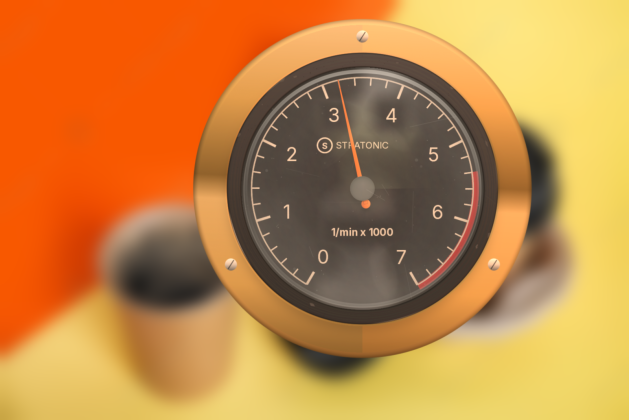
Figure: 3200 rpm
